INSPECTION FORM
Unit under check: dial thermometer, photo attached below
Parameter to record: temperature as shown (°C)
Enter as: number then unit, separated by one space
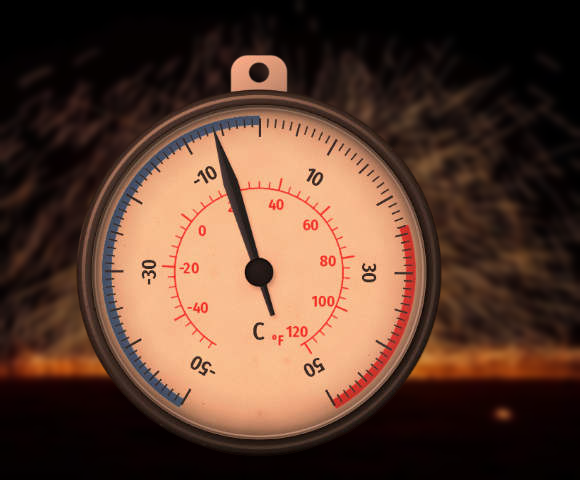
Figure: -6 °C
